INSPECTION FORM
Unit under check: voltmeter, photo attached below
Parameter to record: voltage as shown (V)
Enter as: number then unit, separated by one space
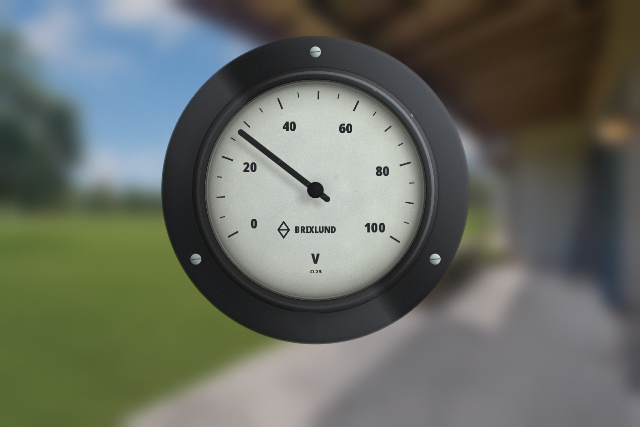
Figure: 27.5 V
